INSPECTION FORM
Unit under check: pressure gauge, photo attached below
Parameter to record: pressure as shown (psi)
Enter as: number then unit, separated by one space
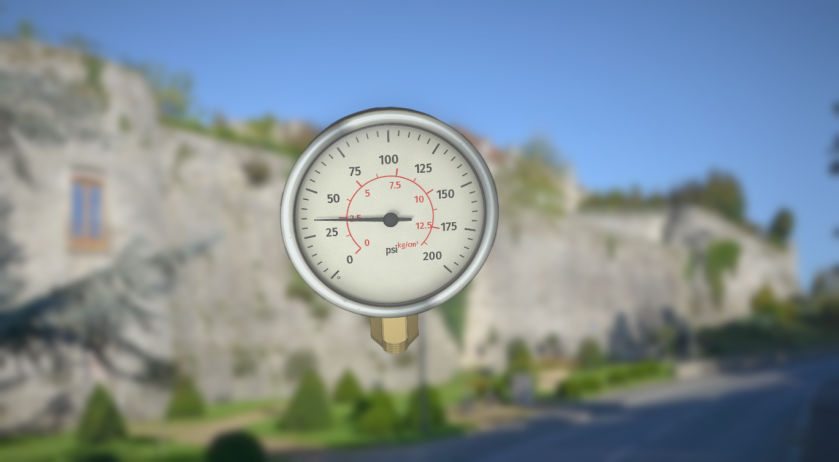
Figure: 35 psi
